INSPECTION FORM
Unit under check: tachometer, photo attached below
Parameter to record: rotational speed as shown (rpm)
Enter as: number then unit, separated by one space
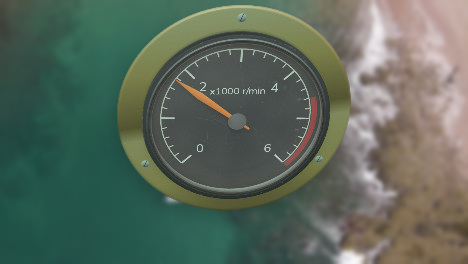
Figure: 1800 rpm
